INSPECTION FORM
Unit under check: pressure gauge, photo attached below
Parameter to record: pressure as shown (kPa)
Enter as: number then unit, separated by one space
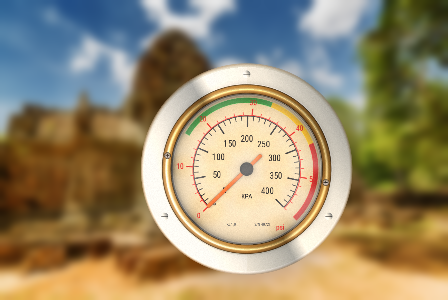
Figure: 0 kPa
